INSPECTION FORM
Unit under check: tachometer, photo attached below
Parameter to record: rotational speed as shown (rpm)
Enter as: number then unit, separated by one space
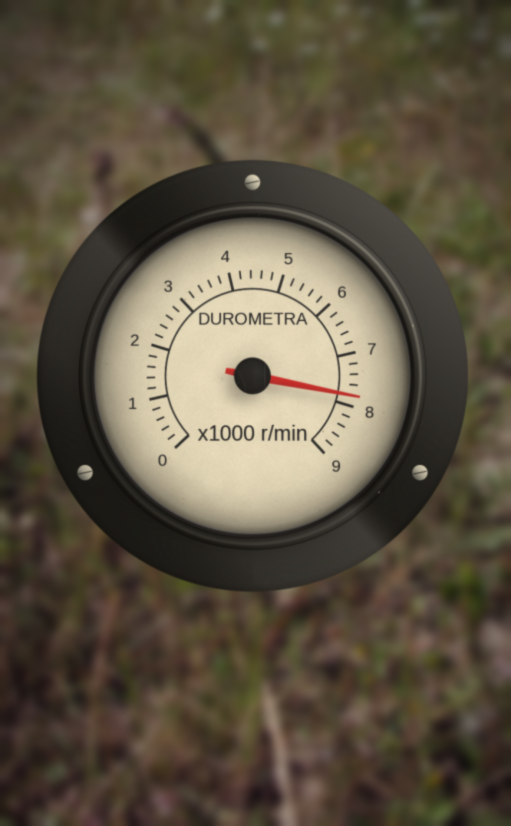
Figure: 7800 rpm
